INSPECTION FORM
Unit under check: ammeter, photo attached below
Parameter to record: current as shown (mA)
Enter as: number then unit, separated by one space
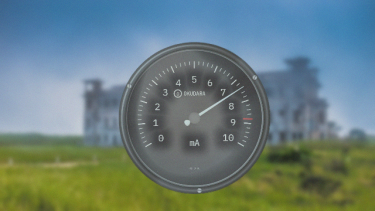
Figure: 7.4 mA
